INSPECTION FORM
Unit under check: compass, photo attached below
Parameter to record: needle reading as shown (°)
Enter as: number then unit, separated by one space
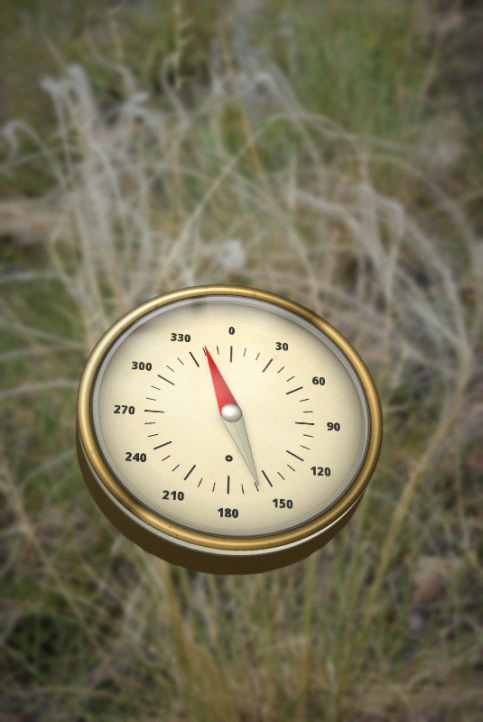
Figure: 340 °
